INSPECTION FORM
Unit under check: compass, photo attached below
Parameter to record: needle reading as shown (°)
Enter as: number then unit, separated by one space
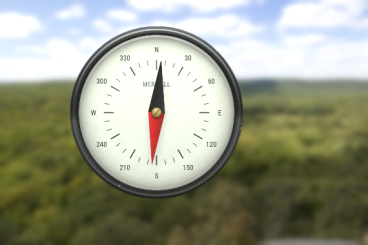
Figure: 185 °
